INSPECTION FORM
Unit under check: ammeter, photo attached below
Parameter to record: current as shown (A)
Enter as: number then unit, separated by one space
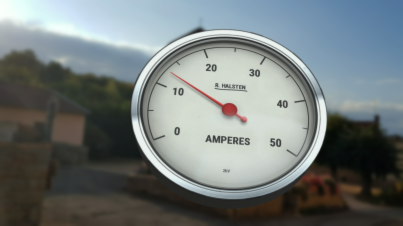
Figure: 12.5 A
